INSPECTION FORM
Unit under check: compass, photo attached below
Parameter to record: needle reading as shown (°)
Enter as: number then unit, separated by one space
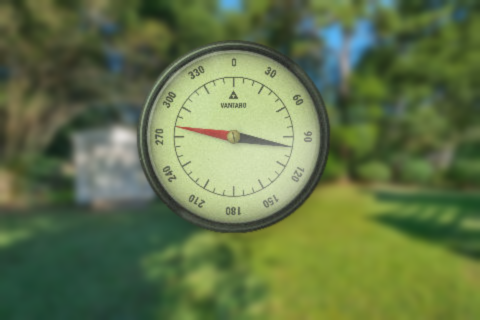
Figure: 280 °
